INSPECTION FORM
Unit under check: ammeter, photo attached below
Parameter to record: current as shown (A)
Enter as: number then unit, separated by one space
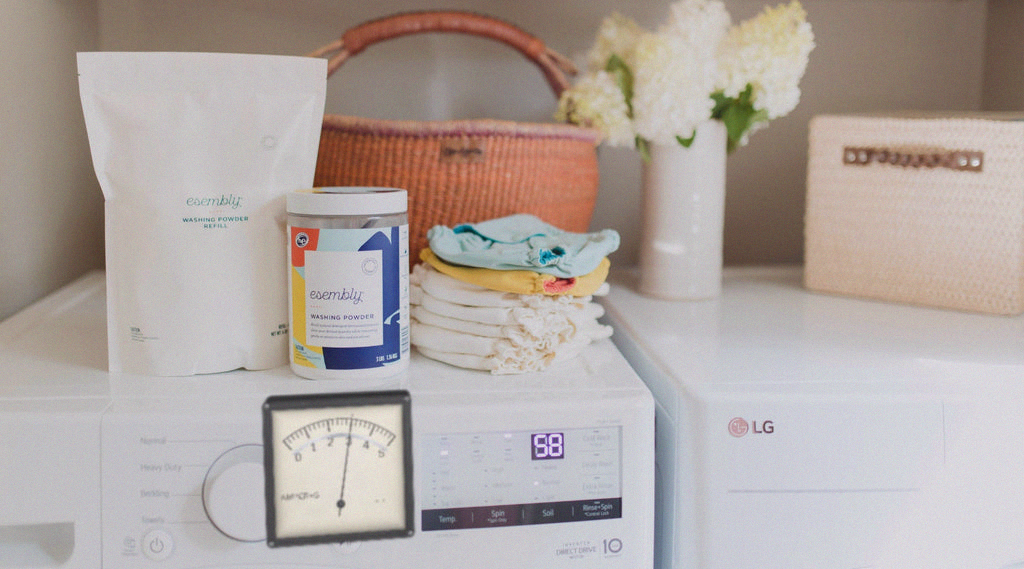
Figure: 3 A
